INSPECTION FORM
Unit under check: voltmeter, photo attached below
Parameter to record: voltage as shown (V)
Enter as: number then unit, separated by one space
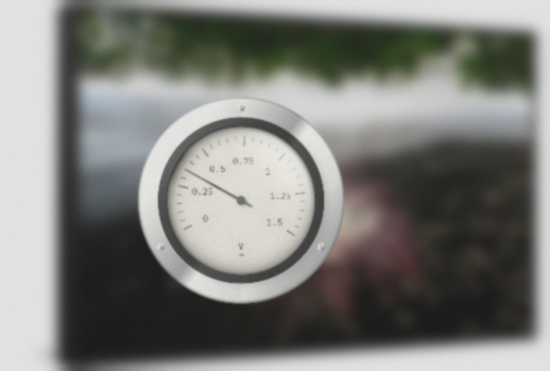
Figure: 0.35 V
